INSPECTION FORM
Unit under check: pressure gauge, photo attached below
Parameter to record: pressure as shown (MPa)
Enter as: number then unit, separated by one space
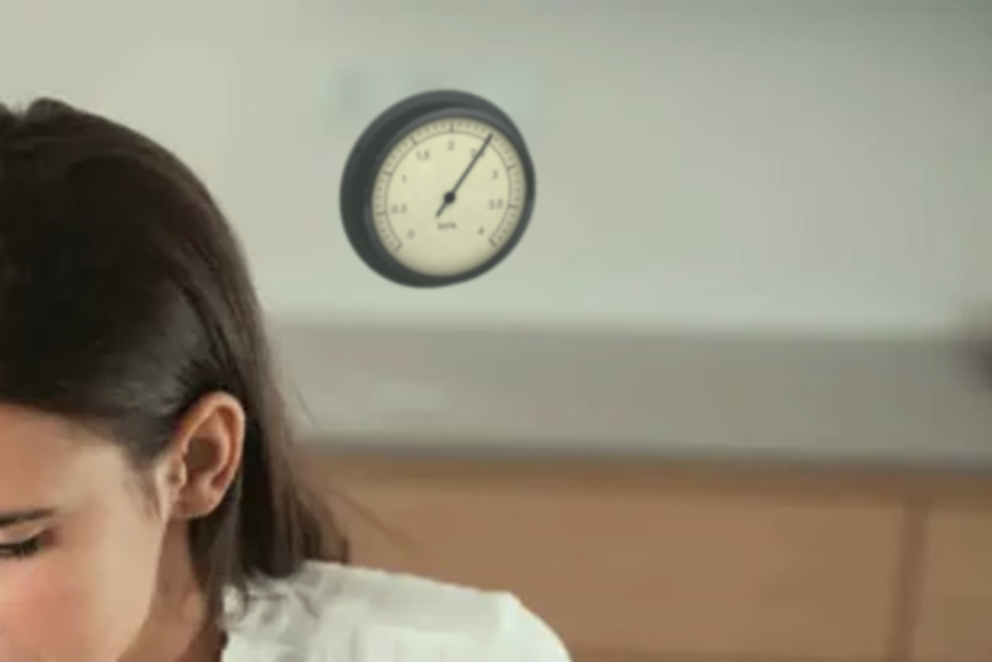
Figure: 2.5 MPa
